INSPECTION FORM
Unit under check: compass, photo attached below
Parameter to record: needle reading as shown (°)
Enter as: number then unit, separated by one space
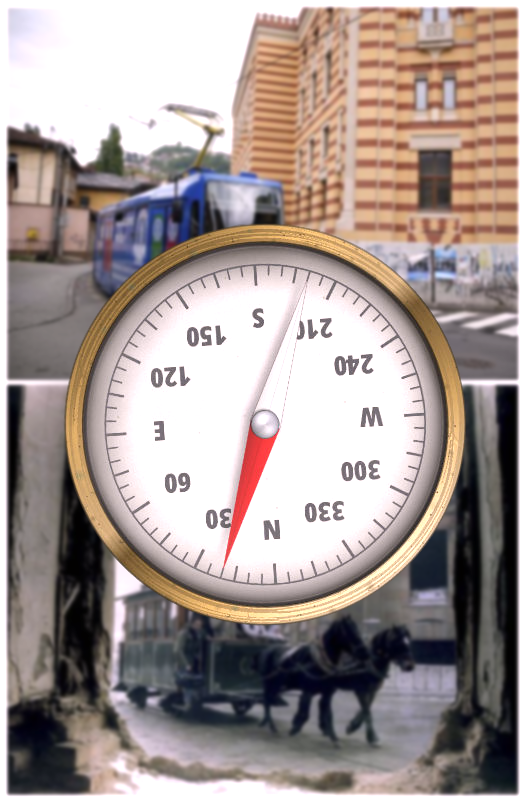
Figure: 20 °
